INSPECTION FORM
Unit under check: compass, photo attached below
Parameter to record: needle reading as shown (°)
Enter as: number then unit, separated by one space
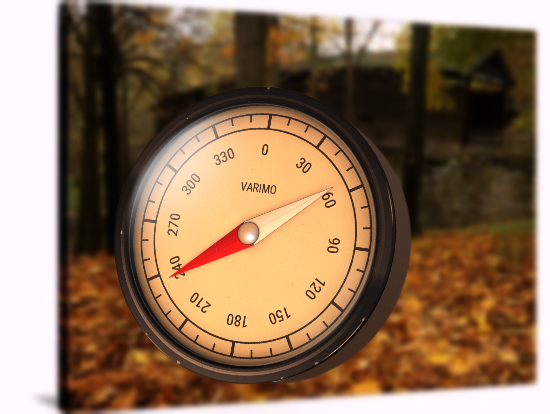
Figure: 235 °
